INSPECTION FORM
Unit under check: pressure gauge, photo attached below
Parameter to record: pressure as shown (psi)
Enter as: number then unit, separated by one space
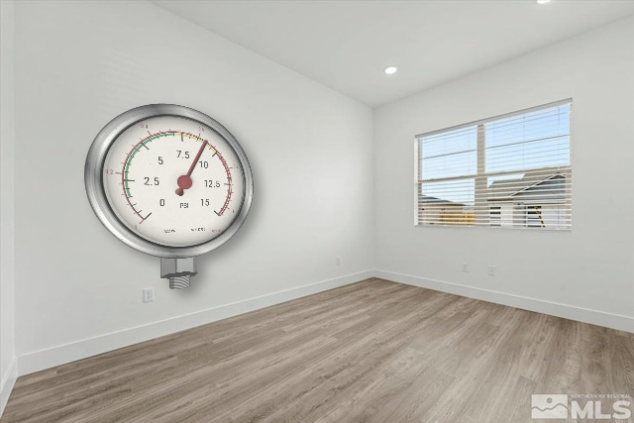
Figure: 9 psi
